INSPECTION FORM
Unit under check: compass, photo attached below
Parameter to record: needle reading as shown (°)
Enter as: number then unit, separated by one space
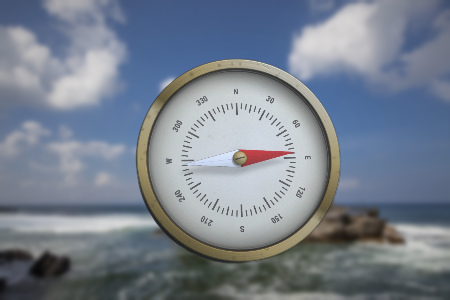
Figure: 85 °
